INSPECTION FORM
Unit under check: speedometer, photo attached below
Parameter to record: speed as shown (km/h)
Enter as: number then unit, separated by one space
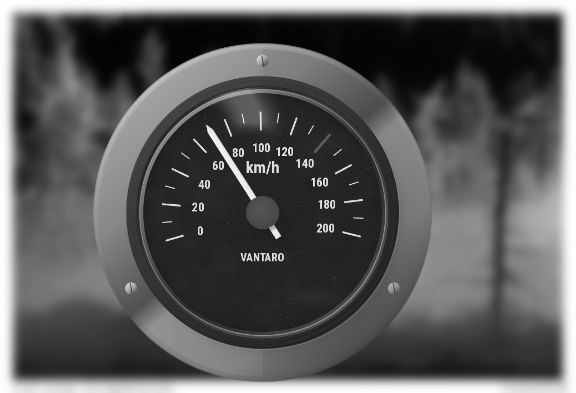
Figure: 70 km/h
